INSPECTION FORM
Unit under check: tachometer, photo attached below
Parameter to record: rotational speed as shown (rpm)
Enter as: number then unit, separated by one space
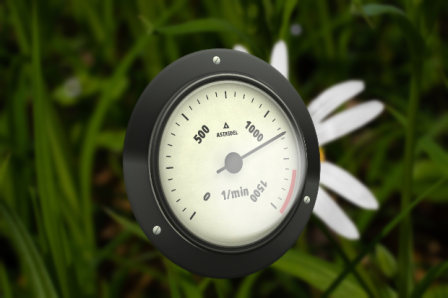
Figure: 1125 rpm
